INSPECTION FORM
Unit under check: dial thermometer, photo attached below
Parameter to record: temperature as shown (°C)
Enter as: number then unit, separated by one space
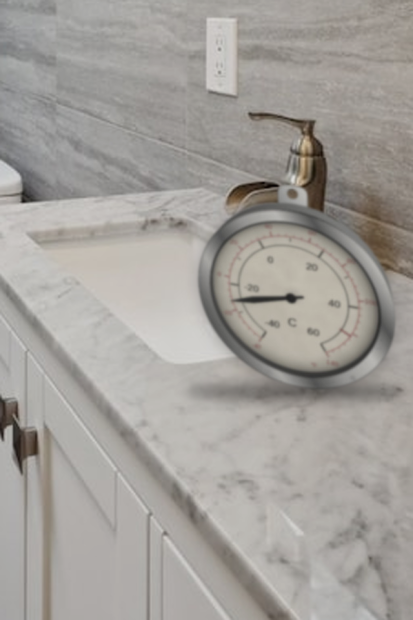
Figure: -25 °C
